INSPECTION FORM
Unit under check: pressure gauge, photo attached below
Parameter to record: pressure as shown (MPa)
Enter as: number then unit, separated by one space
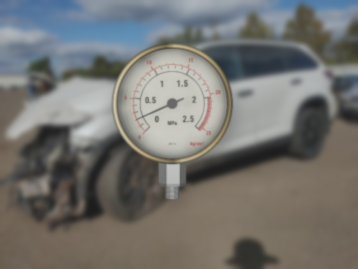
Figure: 0.2 MPa
